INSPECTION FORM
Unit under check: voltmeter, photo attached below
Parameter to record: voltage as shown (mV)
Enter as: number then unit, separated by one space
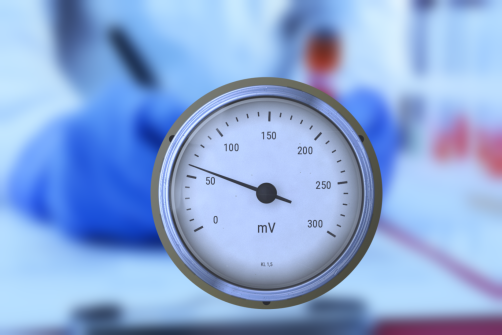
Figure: 60 mV
